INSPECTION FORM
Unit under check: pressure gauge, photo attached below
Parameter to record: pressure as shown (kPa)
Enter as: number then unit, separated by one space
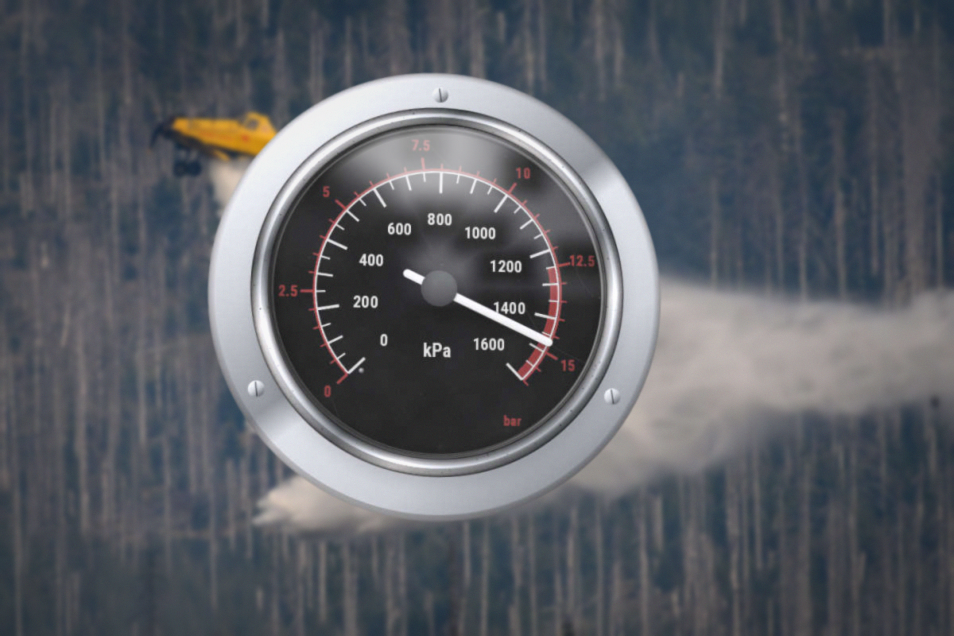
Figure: 1475 kPa
